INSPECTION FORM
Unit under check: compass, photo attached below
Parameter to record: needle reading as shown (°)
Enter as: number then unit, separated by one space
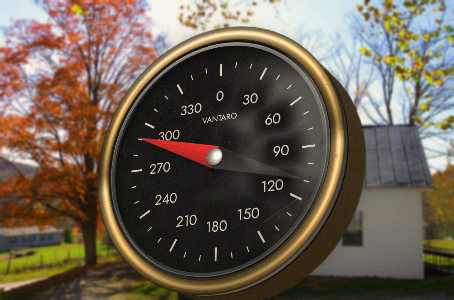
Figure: 290 °
